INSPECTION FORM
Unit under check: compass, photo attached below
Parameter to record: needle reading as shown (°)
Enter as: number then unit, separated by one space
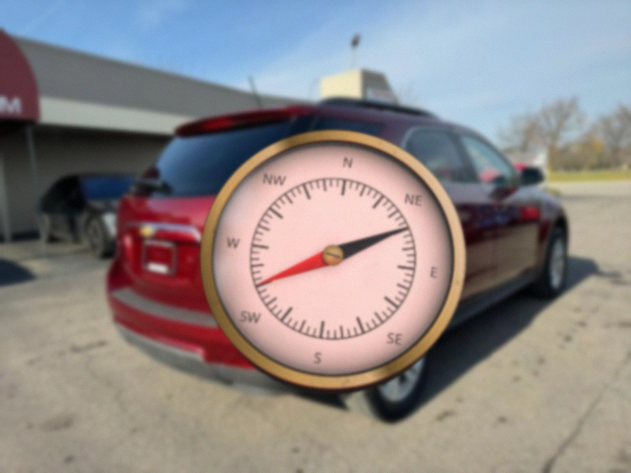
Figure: 240 °
